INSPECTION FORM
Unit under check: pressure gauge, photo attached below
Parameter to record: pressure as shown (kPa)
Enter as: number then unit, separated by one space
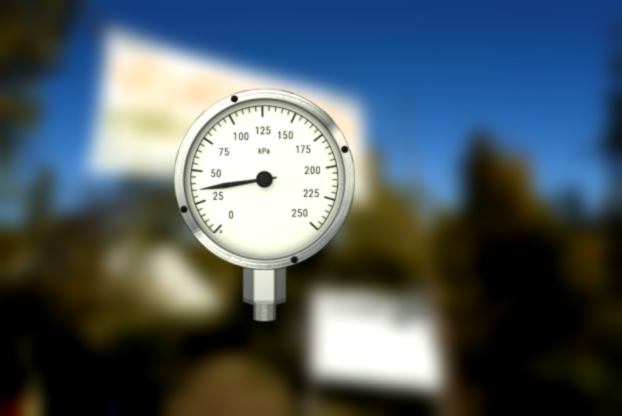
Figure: 35 kPa
